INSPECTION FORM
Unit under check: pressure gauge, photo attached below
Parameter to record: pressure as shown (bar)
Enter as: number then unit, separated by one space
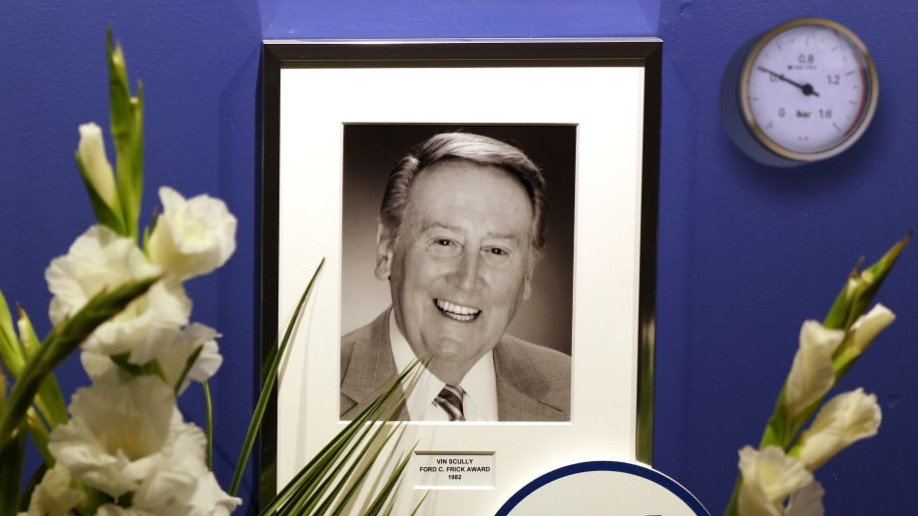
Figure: 0.4 bar
